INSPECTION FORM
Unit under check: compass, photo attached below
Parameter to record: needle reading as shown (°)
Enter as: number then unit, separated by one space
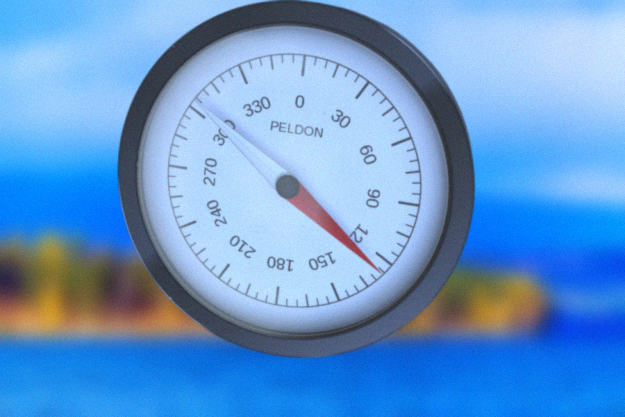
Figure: 125 °
